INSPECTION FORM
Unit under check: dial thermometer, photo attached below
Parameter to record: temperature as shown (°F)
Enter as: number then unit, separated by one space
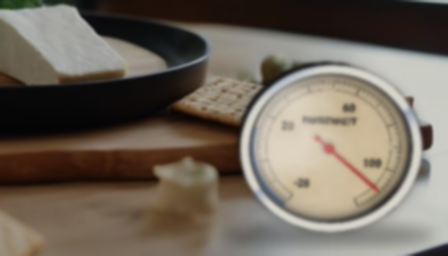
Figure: 110 °F
